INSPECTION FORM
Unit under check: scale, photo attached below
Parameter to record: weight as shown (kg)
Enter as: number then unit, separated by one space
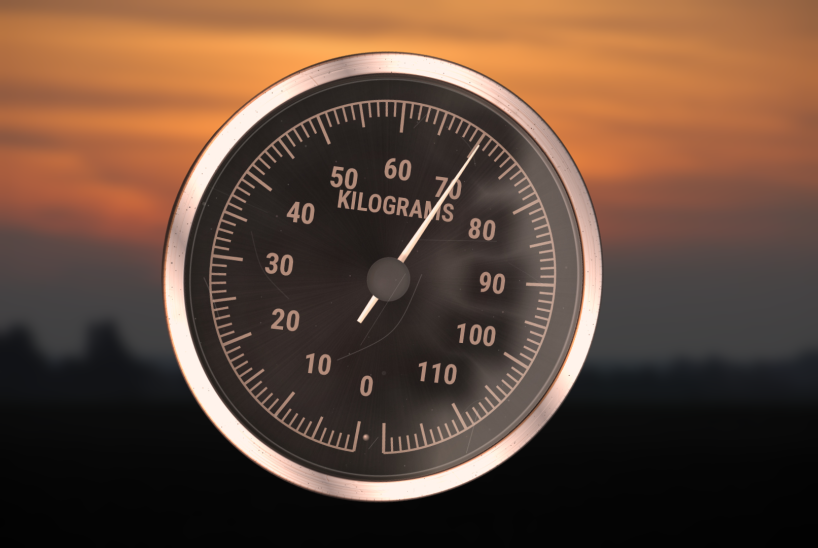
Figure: 70 kg
